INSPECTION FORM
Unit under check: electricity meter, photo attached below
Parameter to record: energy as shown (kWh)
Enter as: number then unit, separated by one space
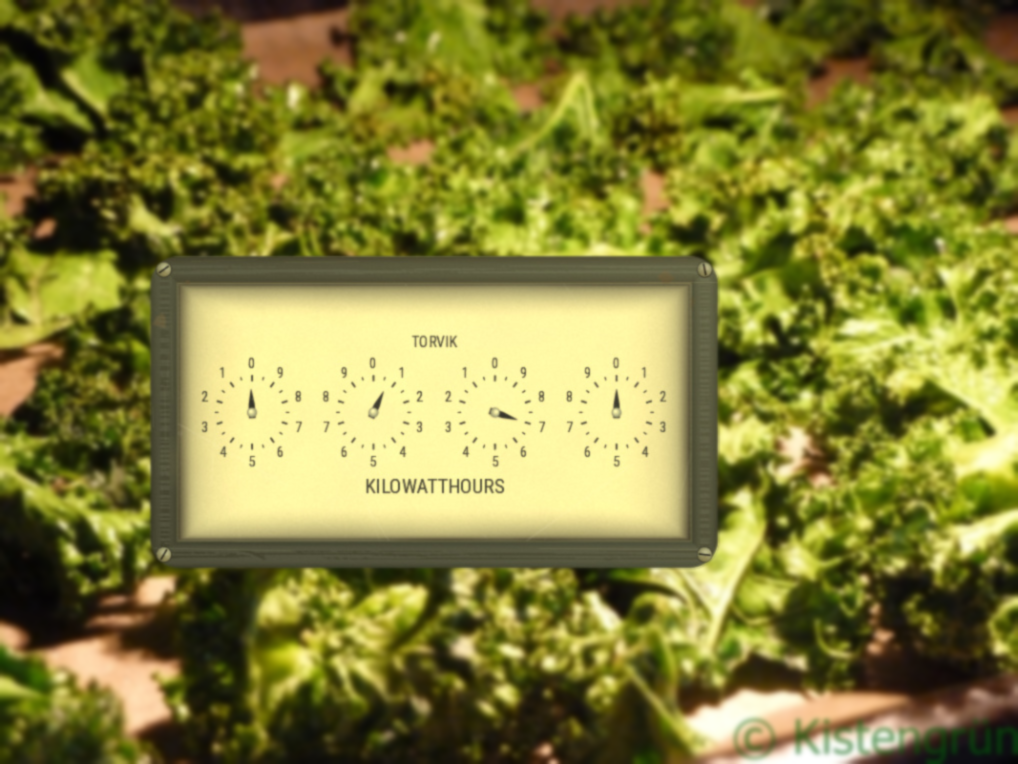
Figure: 70 kWh
